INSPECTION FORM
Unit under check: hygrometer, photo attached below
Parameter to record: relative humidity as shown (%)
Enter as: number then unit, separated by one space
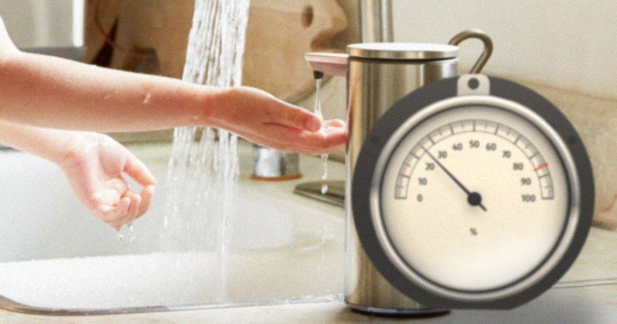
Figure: 25 %
